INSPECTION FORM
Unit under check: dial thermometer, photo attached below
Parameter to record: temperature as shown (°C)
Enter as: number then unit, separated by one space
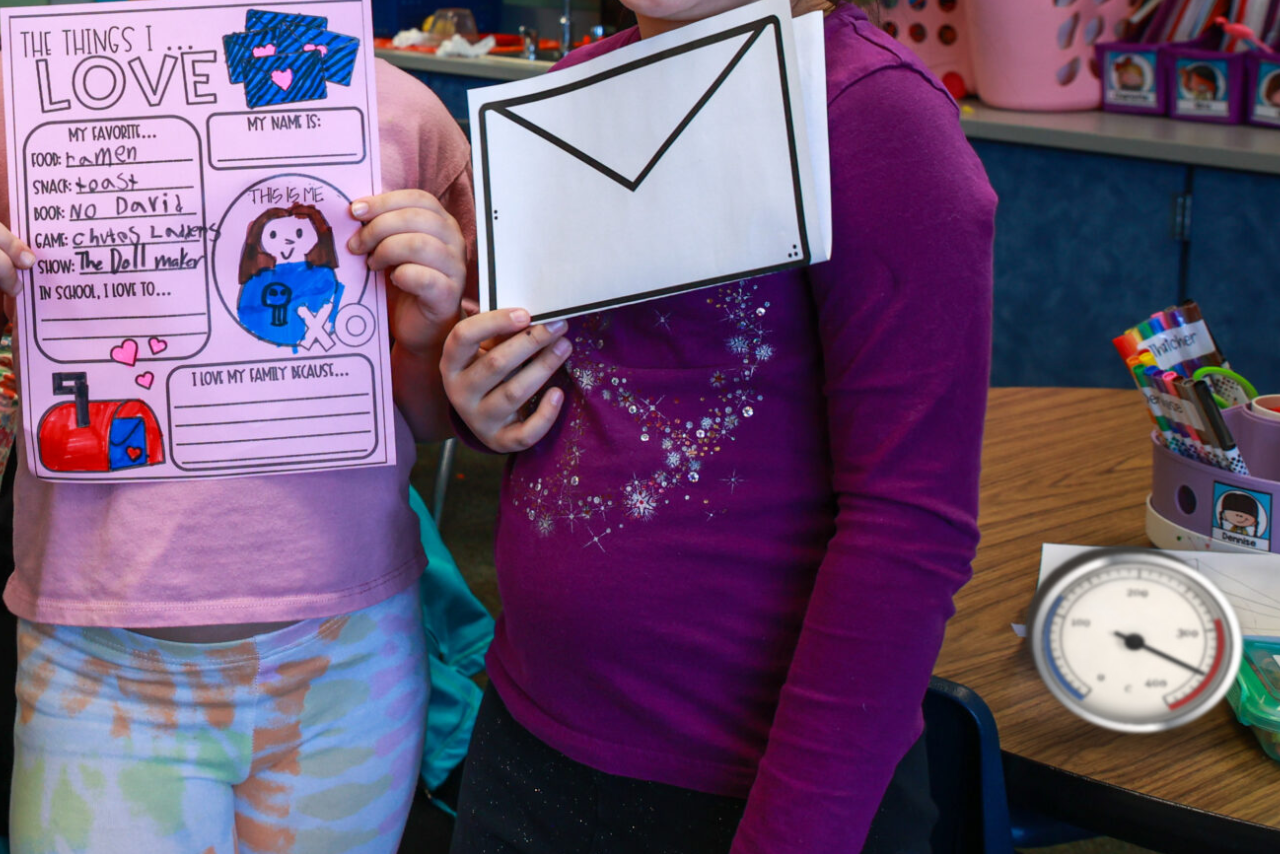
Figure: 350 °C
